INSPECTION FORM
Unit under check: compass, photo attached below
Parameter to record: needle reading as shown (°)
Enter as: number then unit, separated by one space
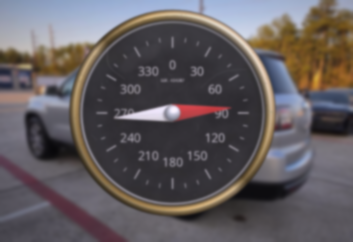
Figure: 85 °
